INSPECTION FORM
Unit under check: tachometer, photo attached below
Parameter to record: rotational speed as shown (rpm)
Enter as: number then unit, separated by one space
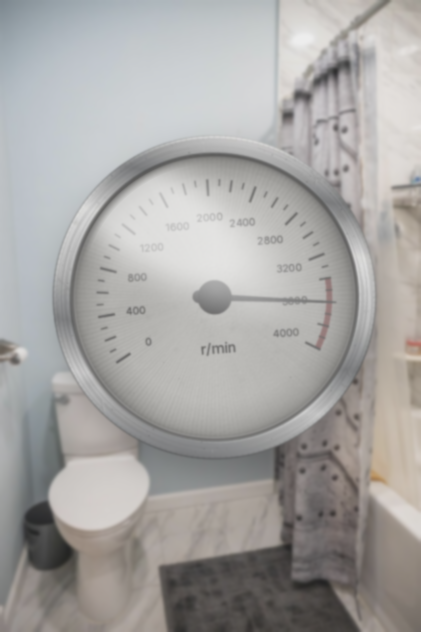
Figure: 3600 rpm
